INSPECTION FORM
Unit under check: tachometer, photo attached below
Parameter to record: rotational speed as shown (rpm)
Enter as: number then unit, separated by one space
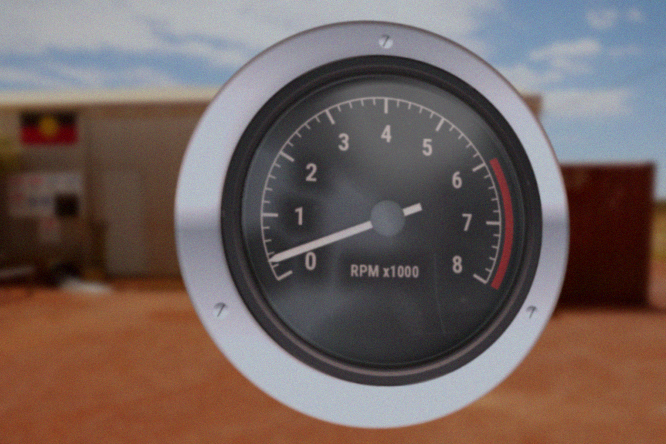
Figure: 300 rpm
